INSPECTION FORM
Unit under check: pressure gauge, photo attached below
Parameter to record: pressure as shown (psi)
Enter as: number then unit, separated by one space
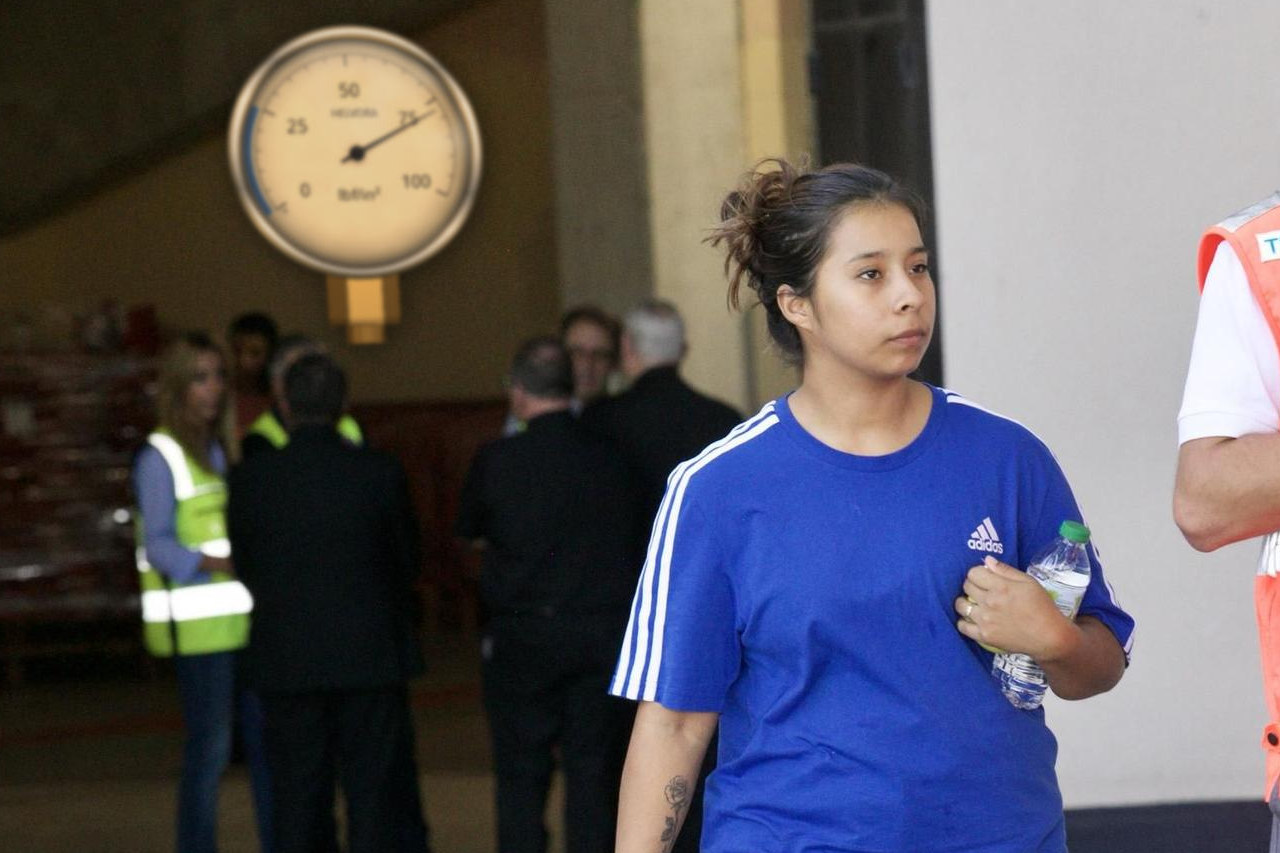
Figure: 77.5 psi
